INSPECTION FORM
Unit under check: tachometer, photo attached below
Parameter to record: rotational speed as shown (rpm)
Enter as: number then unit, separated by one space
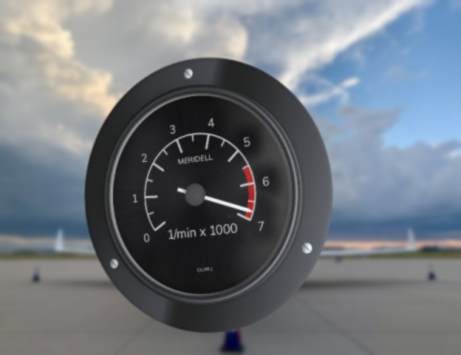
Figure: 6750 rpm
